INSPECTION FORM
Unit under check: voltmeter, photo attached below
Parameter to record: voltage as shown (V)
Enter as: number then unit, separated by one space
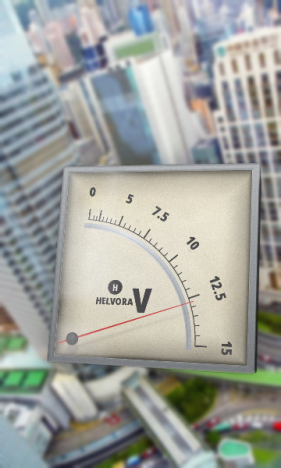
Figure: 12.75 V
